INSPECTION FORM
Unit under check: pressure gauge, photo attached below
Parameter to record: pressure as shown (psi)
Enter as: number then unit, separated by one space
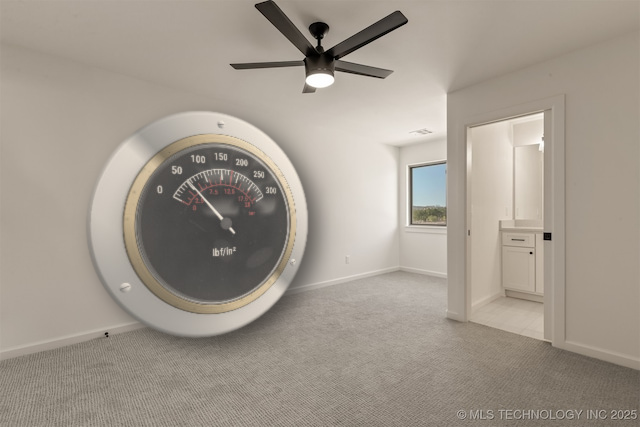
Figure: 50 psi
